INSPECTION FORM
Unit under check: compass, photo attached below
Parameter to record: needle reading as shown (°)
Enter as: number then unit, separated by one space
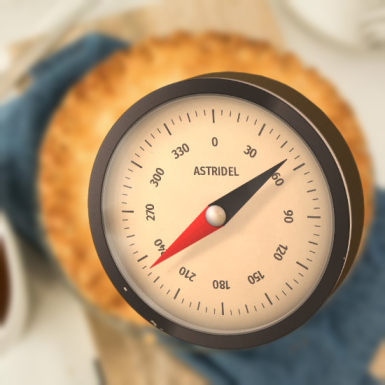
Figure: 232.5 °
